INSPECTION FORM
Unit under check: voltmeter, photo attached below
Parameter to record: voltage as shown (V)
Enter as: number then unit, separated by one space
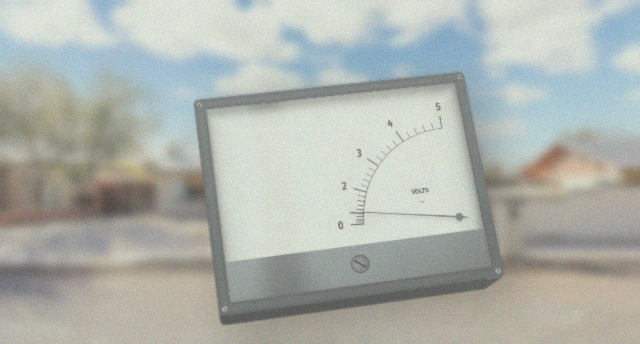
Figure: 1 V
